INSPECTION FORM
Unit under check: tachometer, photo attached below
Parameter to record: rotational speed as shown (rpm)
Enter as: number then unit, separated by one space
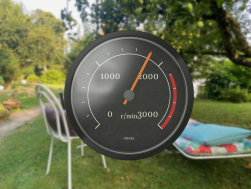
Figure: 1800 rpm
